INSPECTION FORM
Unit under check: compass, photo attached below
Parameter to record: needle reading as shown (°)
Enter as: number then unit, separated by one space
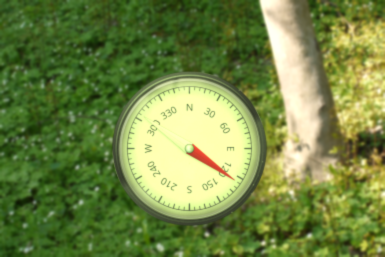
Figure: 125 °
